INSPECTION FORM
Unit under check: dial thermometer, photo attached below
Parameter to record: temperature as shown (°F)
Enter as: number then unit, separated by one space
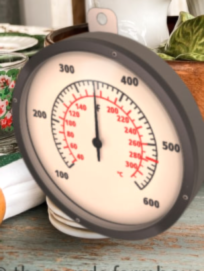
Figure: 350 °F
